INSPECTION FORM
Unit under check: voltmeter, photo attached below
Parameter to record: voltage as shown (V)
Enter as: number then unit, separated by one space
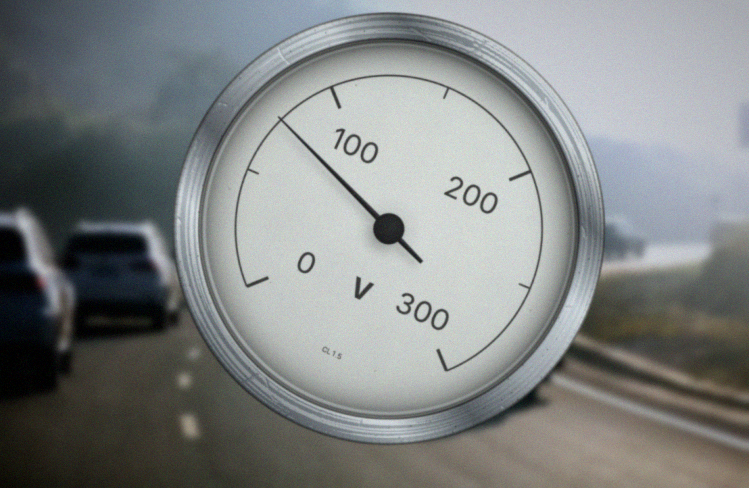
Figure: 75 V
